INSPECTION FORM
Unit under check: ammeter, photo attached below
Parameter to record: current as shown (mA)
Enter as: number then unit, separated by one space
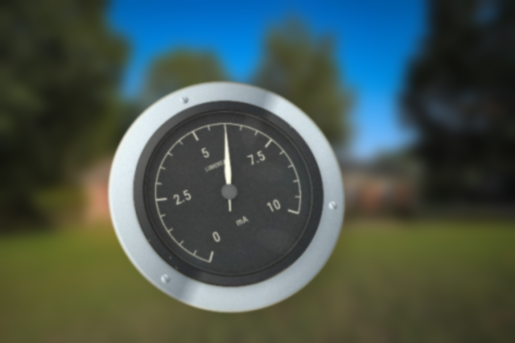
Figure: 6 mA
